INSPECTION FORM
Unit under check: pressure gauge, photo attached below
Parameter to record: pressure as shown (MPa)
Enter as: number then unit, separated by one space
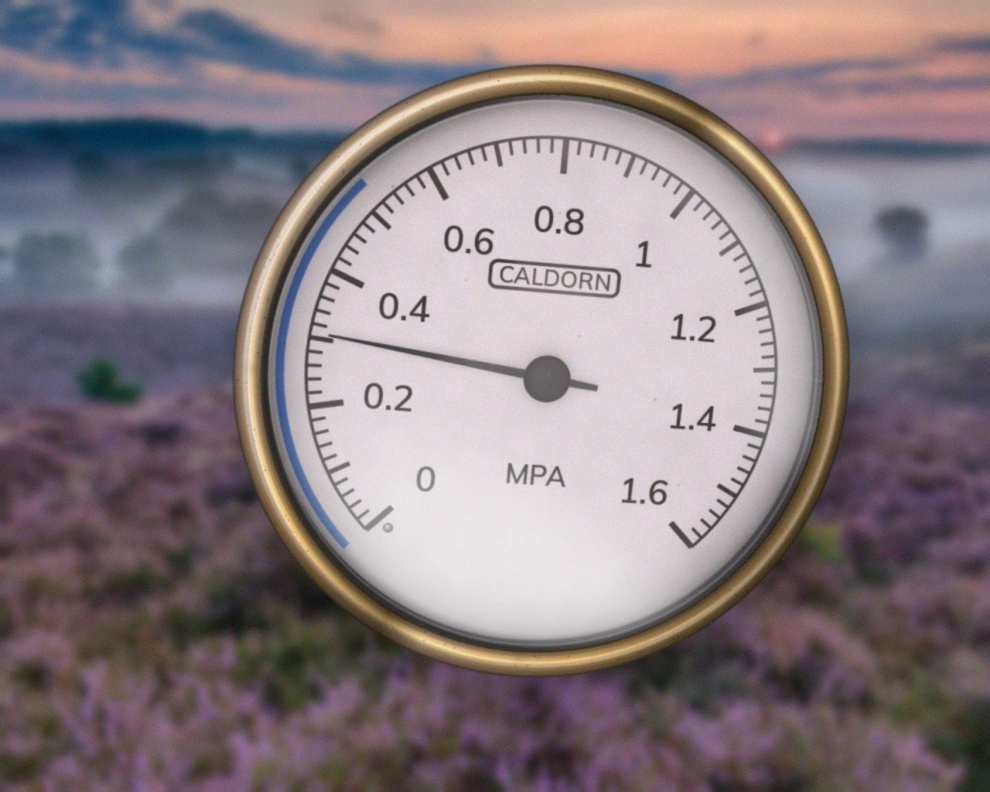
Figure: 0.31 MPa
